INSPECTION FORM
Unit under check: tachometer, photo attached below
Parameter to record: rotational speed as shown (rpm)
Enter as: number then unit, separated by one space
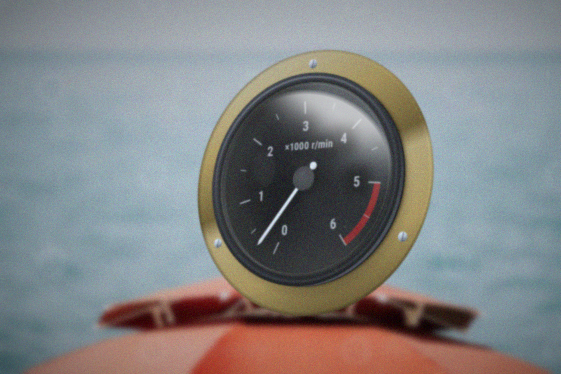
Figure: 250 rpm
